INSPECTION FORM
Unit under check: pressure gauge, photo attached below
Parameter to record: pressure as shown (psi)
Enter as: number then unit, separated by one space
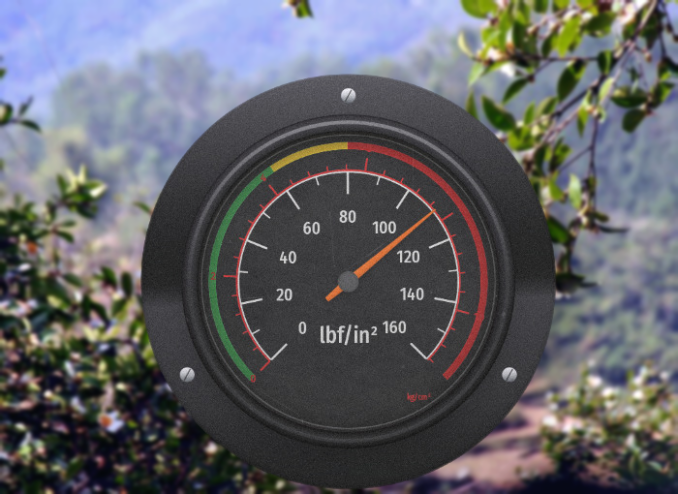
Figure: 110 psi
